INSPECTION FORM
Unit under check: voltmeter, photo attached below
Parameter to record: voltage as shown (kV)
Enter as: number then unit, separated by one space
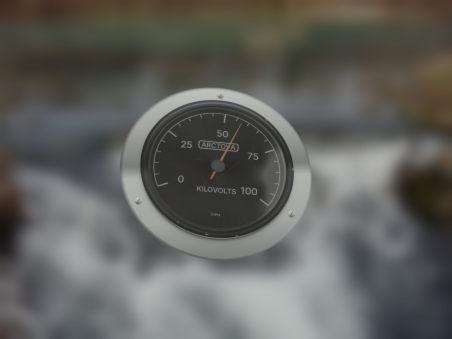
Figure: 57.5 kV
